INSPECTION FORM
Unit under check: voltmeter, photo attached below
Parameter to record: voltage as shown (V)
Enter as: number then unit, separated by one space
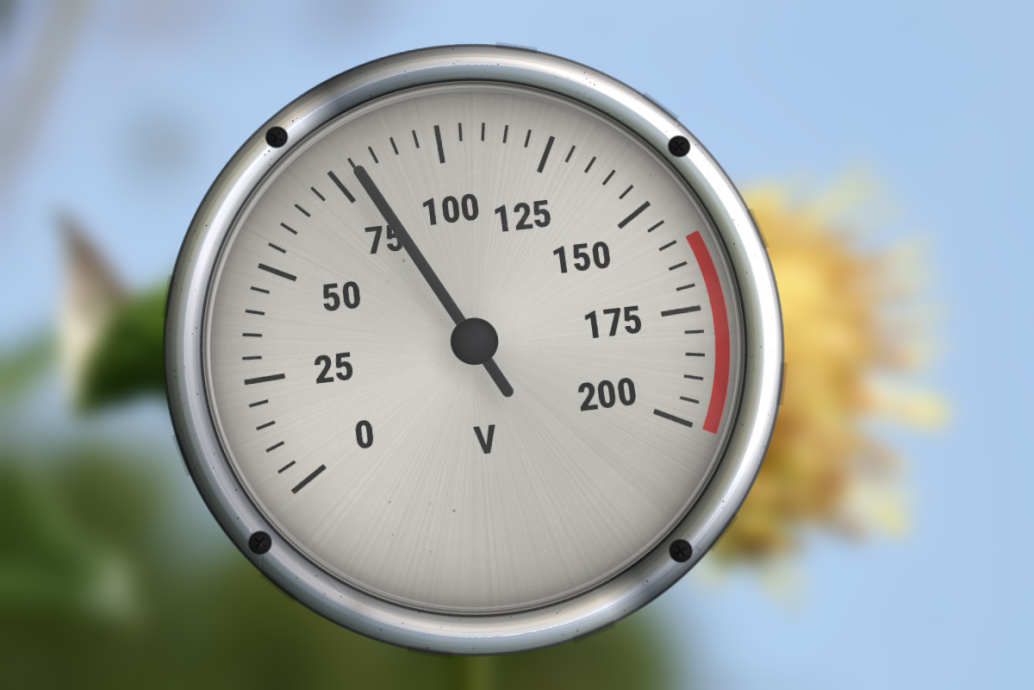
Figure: 80 V
